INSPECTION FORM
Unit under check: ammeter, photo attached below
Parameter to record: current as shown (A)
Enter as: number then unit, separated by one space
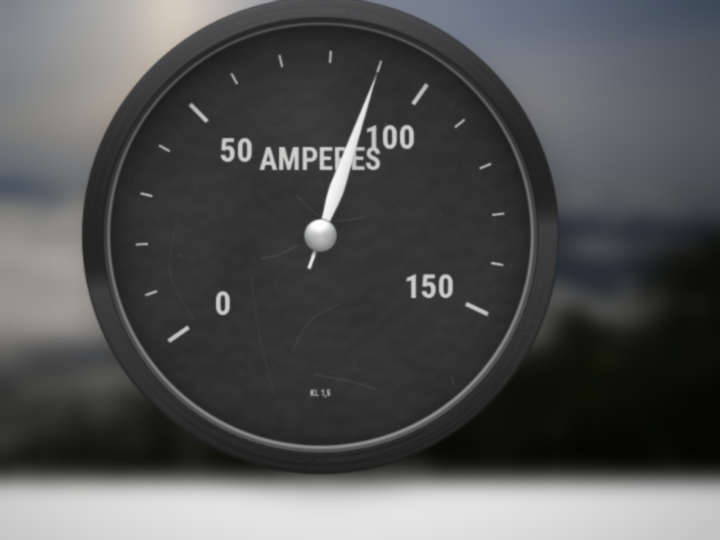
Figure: 90 A
